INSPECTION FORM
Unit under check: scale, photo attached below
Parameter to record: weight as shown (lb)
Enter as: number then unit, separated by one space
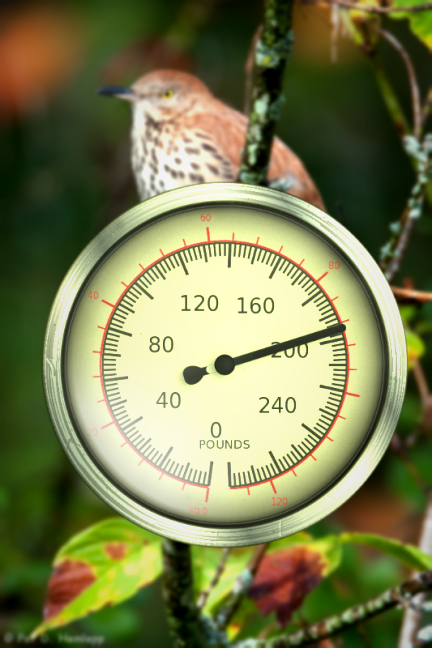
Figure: 196 lb
